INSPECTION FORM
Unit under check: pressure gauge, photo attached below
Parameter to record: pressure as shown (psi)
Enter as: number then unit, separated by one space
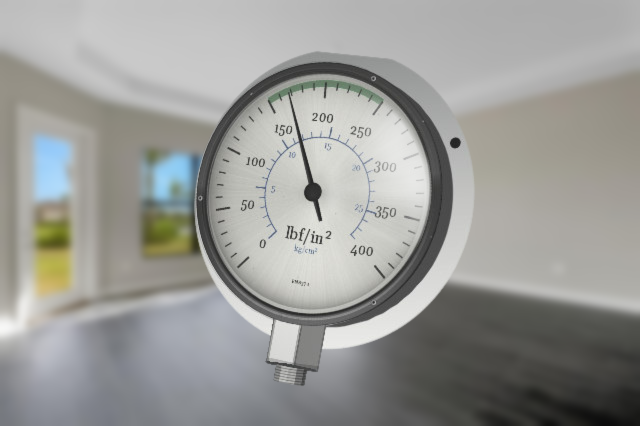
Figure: 170 psi
